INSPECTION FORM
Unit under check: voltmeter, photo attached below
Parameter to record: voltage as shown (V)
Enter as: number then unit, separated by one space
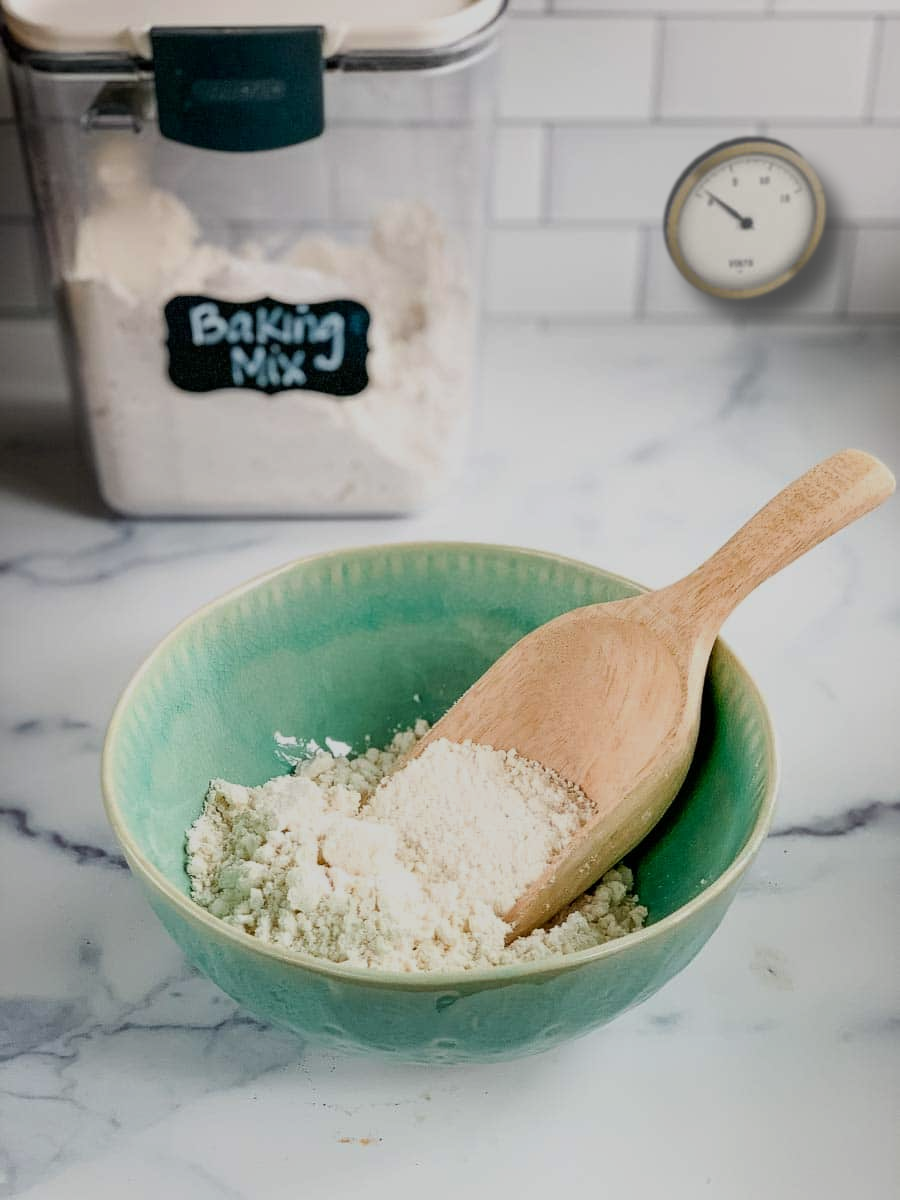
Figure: 1 V
